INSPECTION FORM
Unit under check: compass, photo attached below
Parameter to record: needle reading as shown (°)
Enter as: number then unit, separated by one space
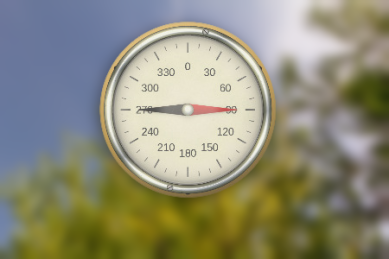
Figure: 90 °
